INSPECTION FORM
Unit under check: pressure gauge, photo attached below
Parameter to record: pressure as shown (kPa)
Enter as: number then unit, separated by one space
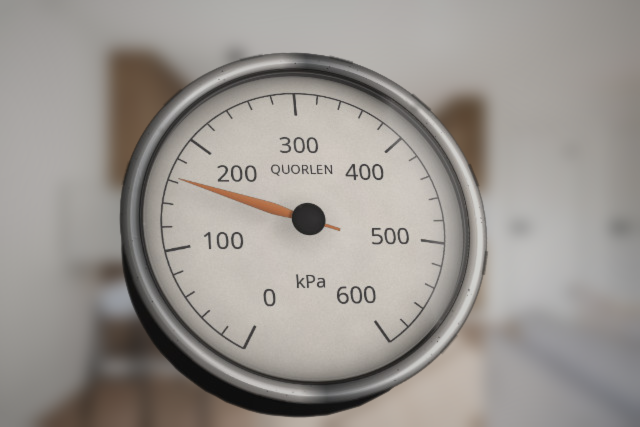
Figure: 160 kPa
